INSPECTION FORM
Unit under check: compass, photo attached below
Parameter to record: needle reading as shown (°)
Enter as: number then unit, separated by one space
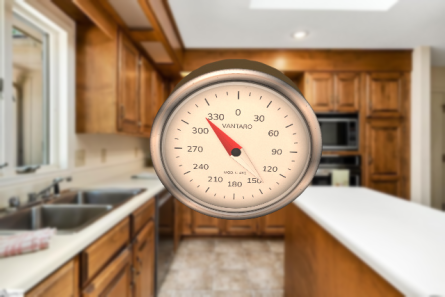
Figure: 320 °
